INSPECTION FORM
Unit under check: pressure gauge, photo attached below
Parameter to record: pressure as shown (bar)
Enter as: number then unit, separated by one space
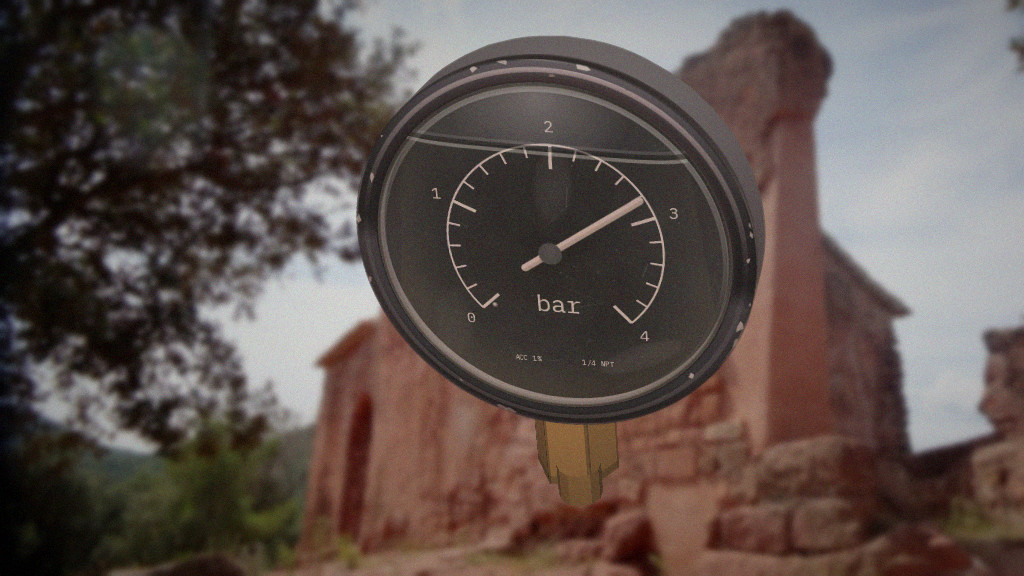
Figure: 2.8 bar
